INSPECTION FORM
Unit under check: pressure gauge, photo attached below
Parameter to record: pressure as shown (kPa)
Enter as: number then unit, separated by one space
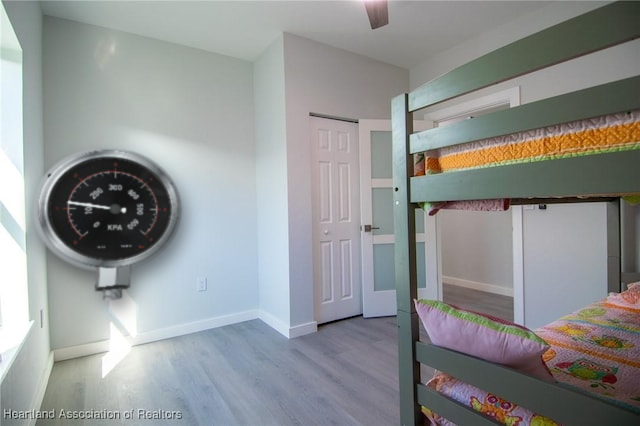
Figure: 120 kPa
